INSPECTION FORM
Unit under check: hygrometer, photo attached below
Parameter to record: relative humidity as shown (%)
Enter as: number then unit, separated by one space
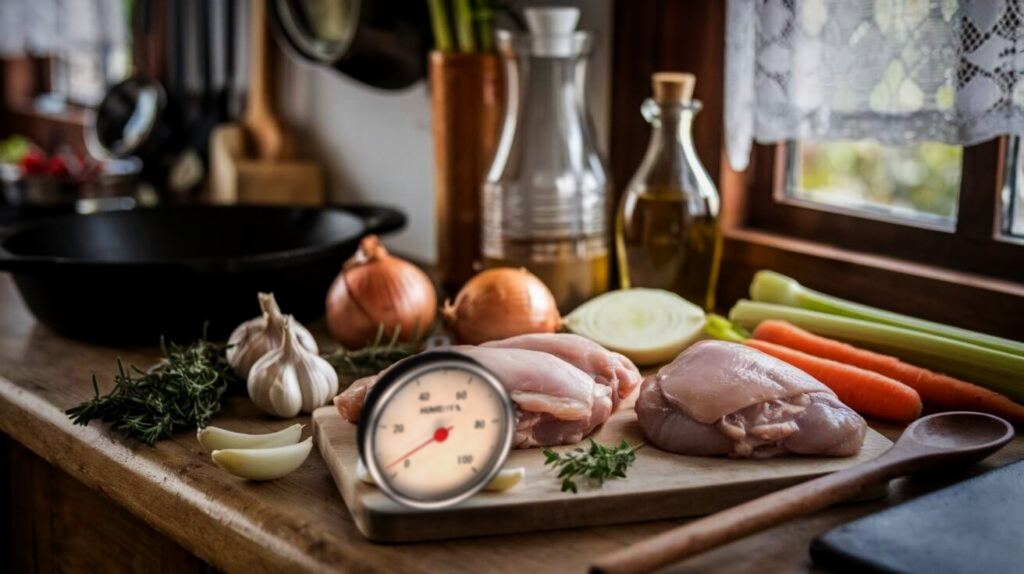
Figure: 5 %
